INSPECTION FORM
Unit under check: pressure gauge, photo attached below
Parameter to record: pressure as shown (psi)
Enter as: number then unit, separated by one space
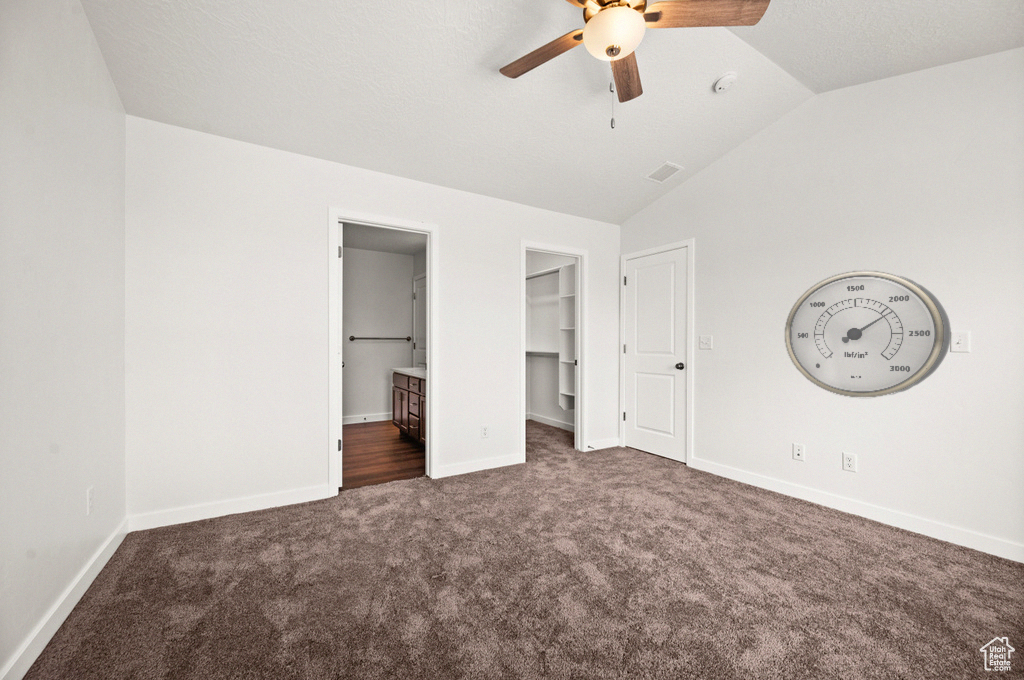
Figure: 2100 psi
